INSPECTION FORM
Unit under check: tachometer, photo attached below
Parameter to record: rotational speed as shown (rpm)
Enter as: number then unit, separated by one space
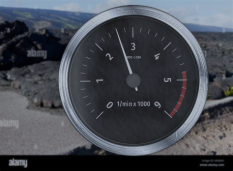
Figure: 2600 rpm
